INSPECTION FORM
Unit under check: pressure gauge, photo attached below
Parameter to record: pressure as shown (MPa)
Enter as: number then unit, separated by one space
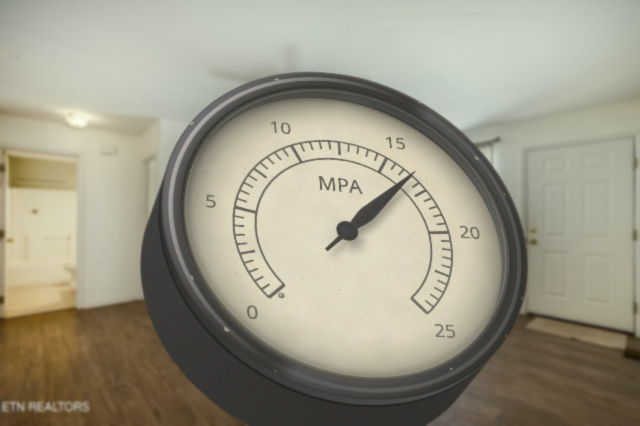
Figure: 16.5 MPa
